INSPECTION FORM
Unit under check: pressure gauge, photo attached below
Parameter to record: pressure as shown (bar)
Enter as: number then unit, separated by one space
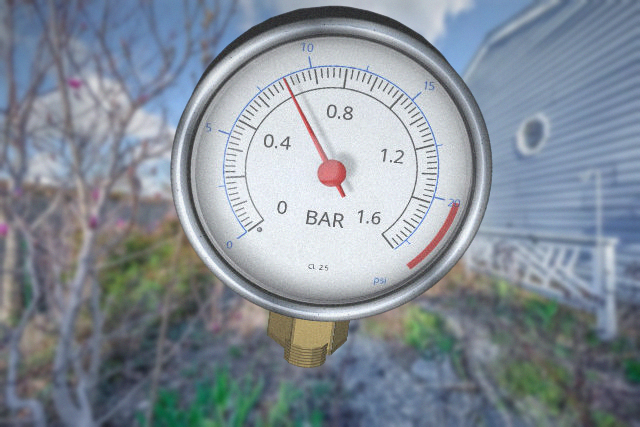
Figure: 0.6 bar
